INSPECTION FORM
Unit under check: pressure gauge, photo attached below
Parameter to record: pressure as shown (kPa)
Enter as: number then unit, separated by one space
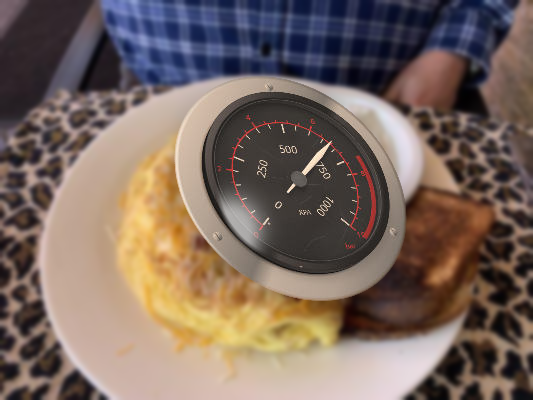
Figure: 675 kPa
